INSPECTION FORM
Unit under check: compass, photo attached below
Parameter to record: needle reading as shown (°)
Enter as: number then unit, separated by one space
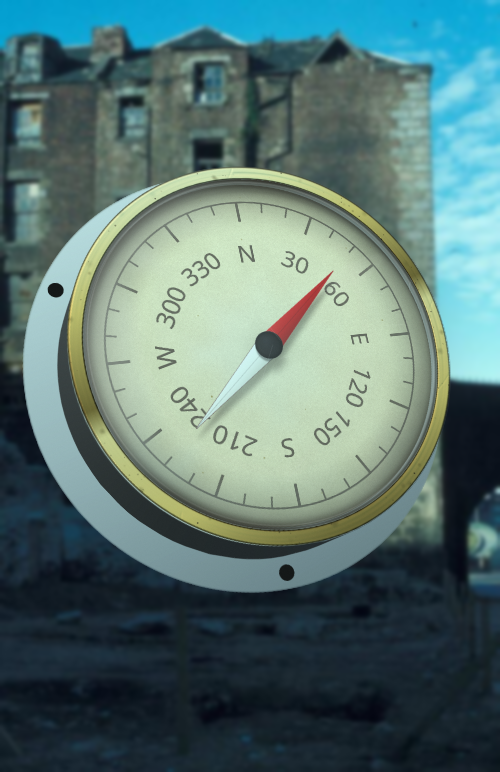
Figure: 50 °
